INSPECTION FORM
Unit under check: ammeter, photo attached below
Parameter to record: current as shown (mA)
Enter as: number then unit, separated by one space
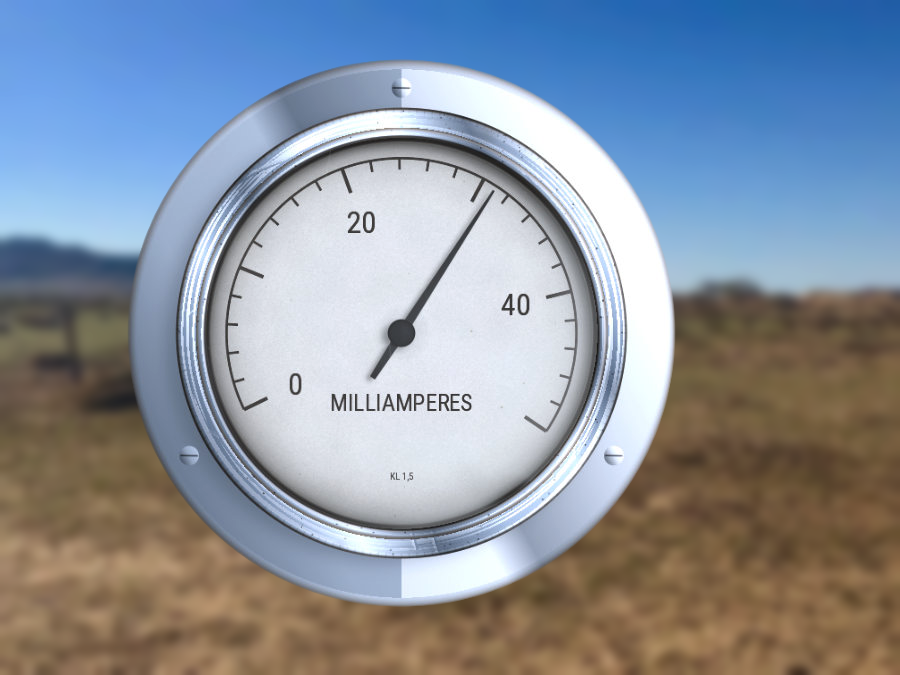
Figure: 31 mA
